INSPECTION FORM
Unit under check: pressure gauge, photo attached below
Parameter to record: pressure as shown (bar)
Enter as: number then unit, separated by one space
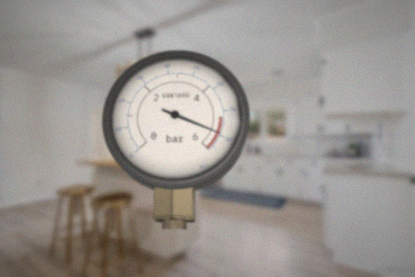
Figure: 5.5 bar
